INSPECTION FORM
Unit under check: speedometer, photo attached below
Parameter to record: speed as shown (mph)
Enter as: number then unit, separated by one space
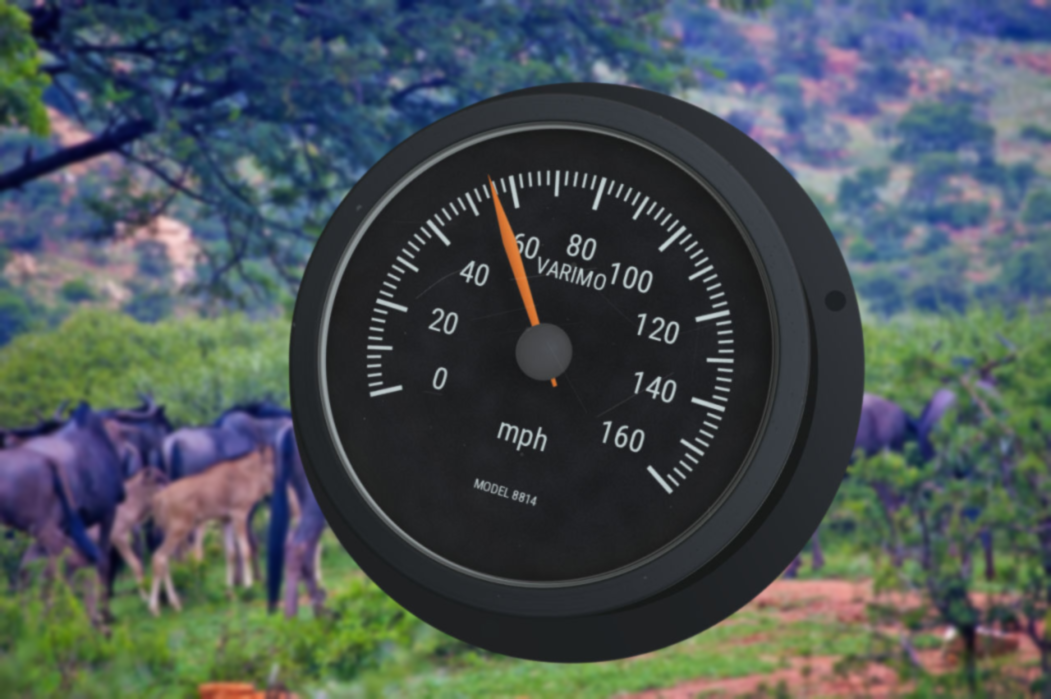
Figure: 56 mph
